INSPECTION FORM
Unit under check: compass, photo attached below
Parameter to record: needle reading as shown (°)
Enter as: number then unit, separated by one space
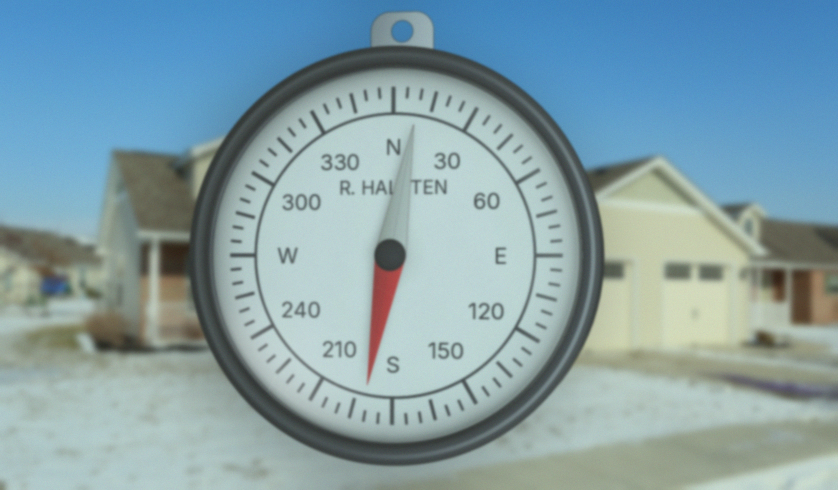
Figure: 190 °
